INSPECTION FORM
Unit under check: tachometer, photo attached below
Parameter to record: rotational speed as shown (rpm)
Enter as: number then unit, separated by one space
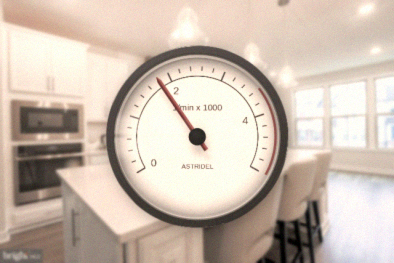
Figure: 1800 rpm
